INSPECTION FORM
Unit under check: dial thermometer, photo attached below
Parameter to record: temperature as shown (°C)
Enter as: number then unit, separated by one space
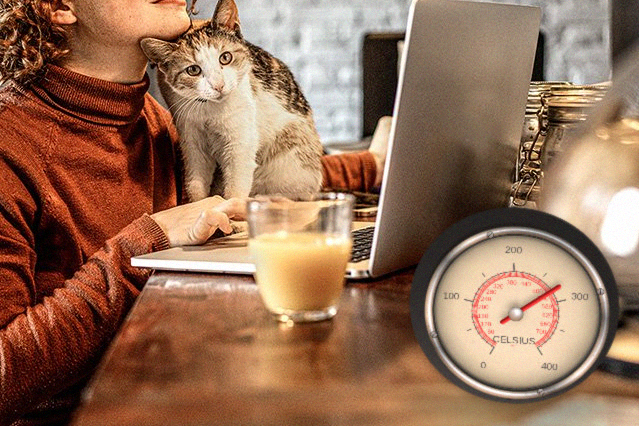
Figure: 275 °C
